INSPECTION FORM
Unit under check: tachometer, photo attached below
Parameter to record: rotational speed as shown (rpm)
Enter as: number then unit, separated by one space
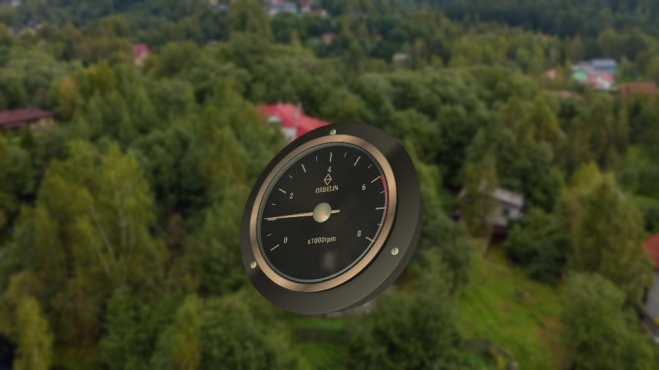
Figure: 1000 rpm
